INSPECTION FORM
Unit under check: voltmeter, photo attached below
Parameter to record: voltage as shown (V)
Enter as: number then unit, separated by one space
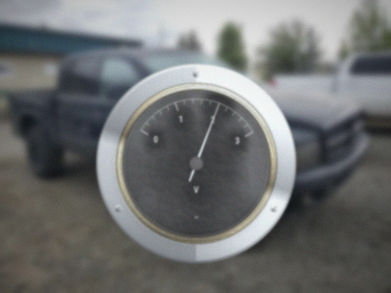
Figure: 2 V
